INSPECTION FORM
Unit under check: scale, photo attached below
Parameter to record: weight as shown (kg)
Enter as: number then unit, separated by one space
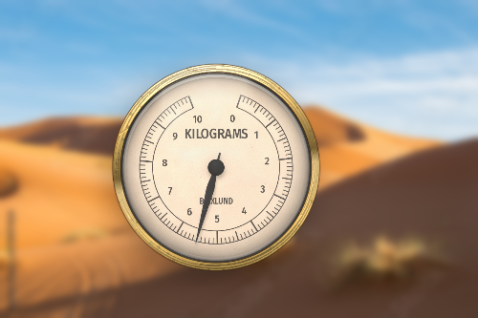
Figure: 5.5 kg
